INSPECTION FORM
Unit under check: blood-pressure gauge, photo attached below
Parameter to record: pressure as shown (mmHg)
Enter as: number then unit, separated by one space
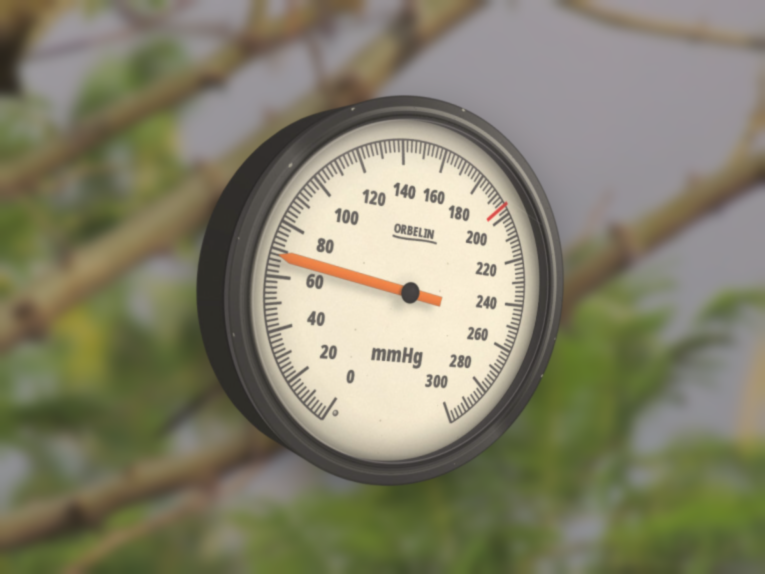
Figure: 68 mmHg
